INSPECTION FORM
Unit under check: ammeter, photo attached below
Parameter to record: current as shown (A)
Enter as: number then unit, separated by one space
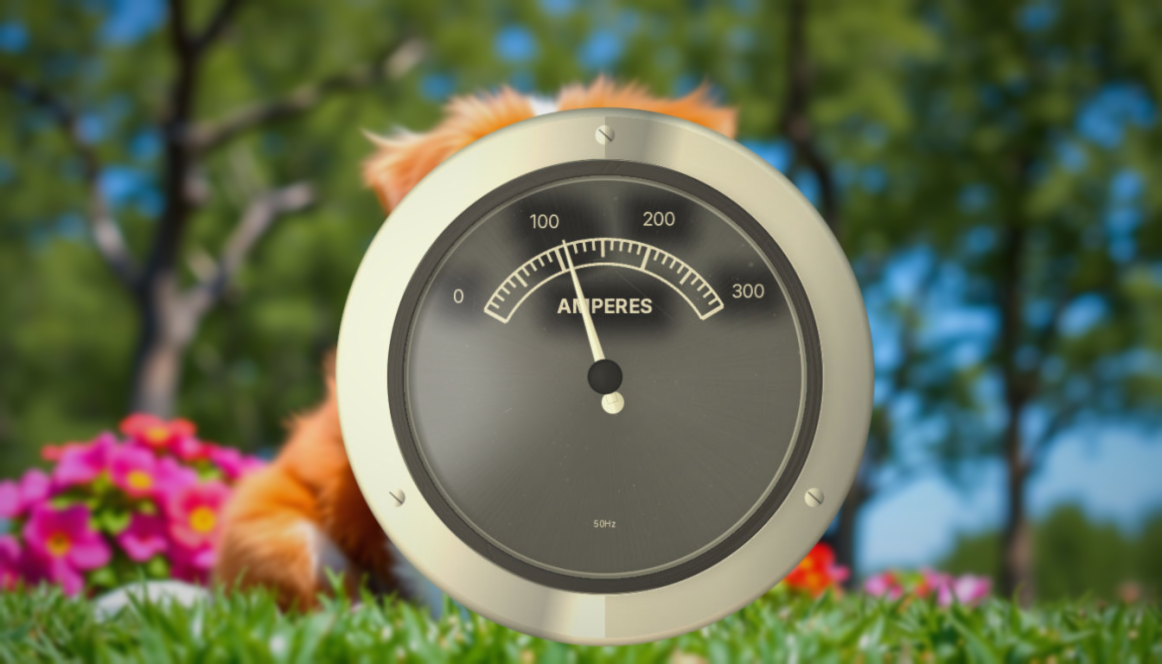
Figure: 110 A
